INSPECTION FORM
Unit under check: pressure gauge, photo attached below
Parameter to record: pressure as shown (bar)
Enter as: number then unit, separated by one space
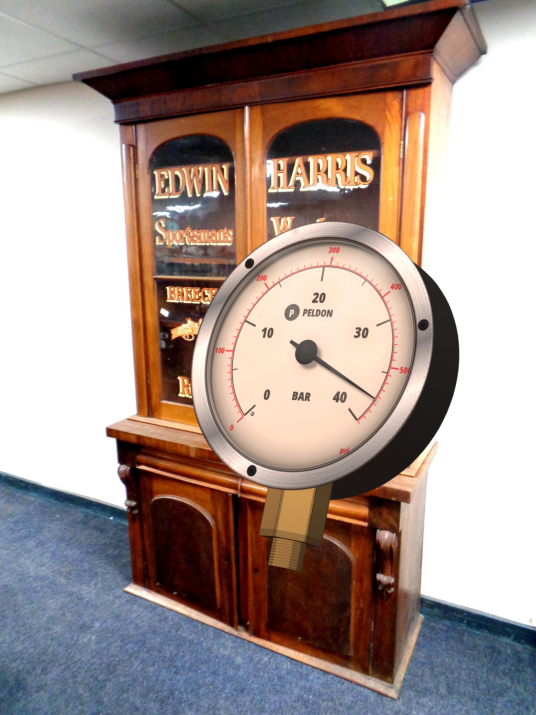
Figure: 37.5 bar
